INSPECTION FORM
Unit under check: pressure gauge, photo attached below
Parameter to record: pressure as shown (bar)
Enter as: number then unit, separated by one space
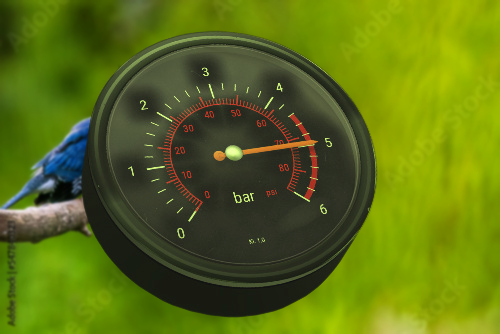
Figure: 5 bar
